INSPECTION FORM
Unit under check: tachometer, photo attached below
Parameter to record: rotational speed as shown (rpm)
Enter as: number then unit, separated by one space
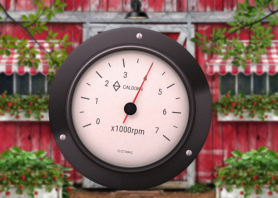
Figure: 4000 rpm
